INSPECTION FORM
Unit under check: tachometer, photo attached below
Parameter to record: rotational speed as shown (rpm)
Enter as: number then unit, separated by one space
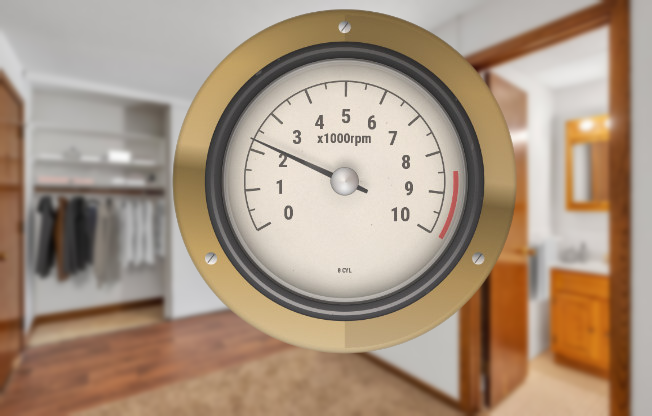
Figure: 2250 rpm
